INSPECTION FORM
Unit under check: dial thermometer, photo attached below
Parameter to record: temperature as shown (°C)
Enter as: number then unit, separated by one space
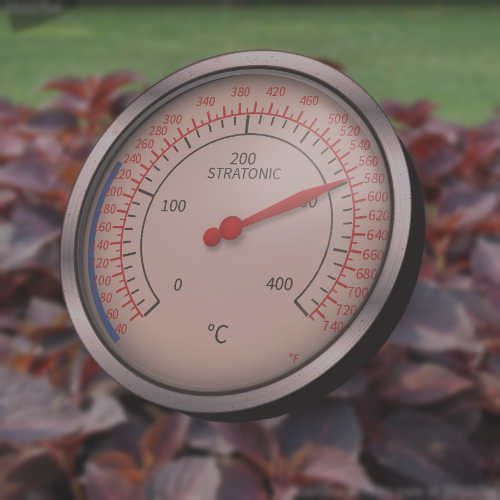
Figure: 300 °C
